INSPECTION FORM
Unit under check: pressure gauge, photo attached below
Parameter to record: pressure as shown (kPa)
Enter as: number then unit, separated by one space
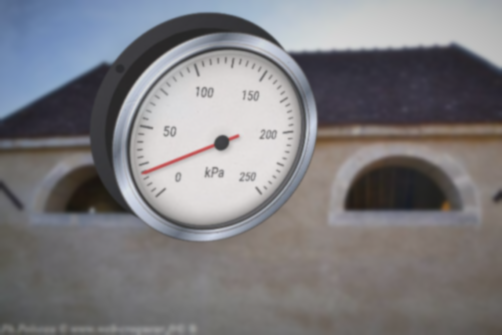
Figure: 20 kPa
